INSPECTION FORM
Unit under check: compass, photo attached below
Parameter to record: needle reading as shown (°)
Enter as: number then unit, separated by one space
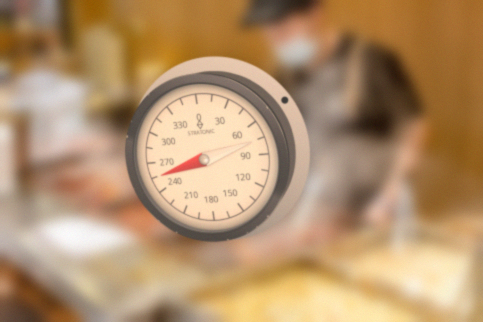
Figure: 255 °
